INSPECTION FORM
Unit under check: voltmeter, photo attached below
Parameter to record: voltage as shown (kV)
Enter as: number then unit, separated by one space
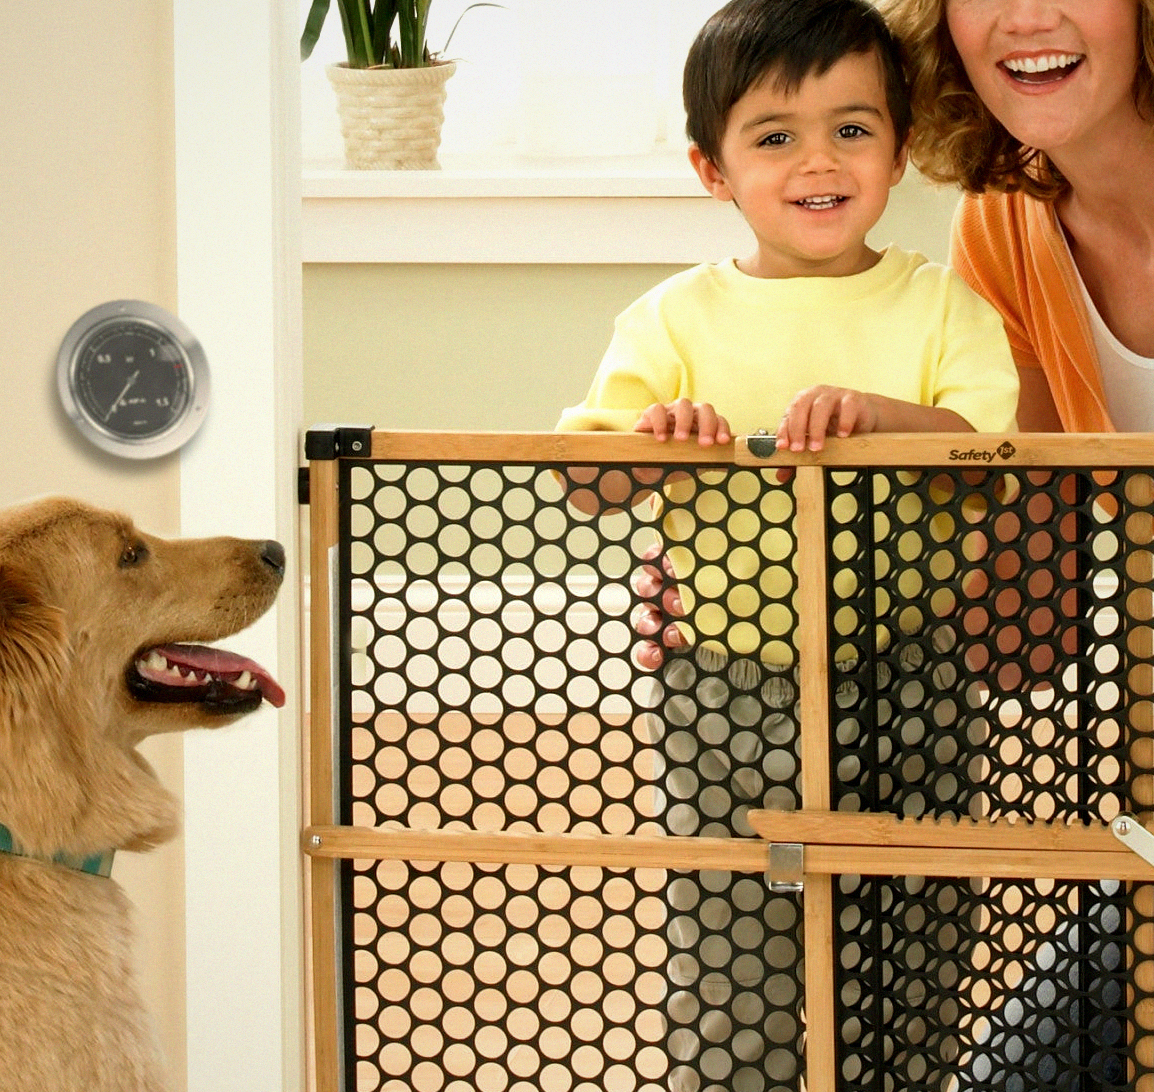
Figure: 0 kV
